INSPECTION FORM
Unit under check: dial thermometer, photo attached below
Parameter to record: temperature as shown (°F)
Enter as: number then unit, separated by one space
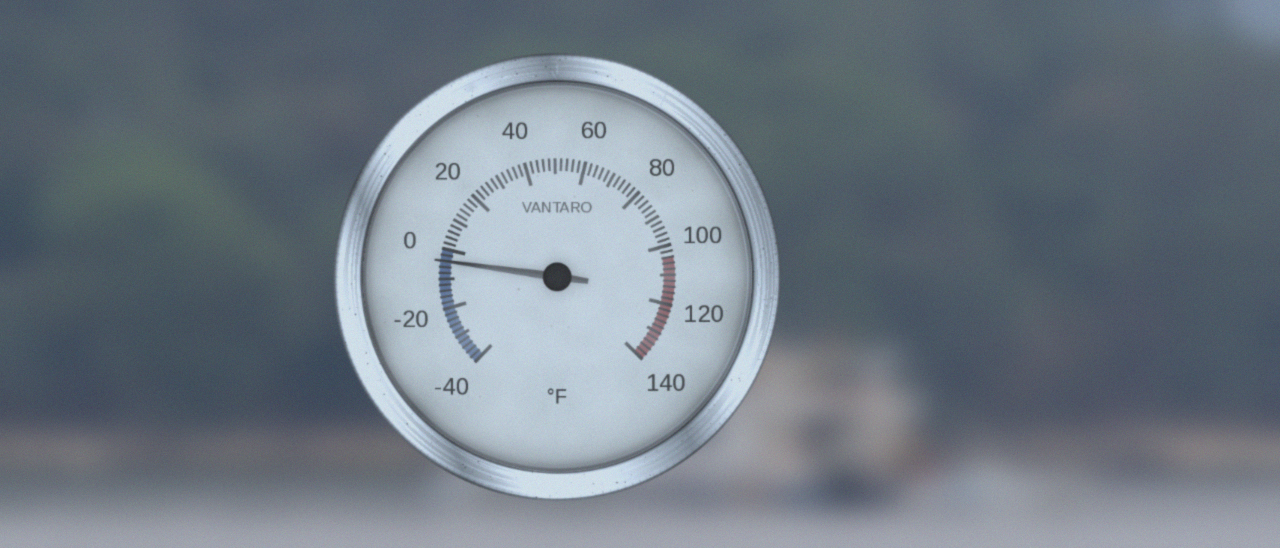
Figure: -4 °F
